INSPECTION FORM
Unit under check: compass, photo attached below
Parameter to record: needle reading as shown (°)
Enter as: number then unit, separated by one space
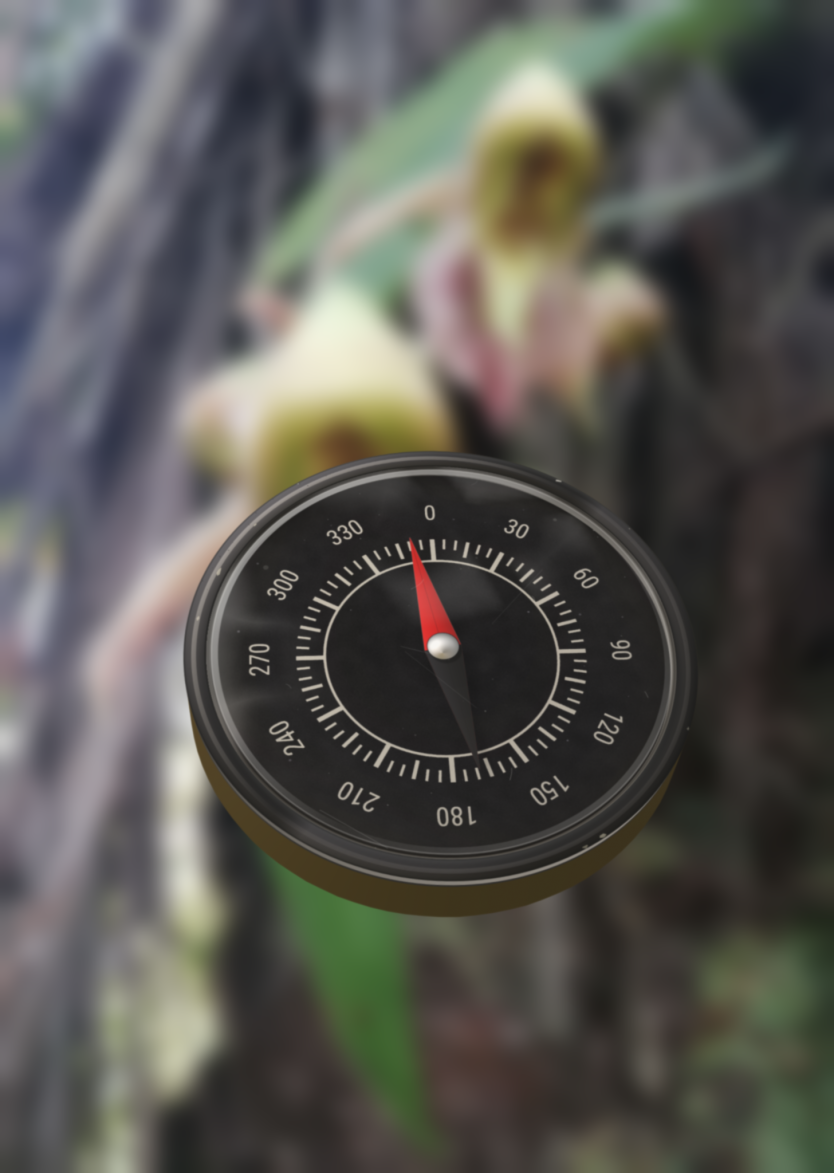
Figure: 350 °
